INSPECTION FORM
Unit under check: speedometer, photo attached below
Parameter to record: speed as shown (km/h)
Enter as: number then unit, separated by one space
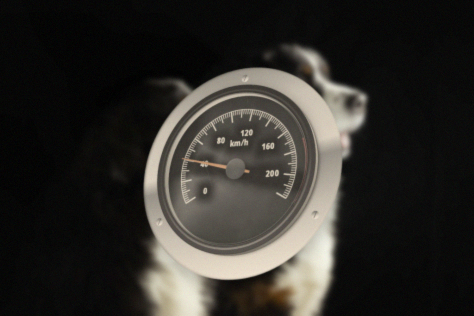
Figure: 40 km/h
